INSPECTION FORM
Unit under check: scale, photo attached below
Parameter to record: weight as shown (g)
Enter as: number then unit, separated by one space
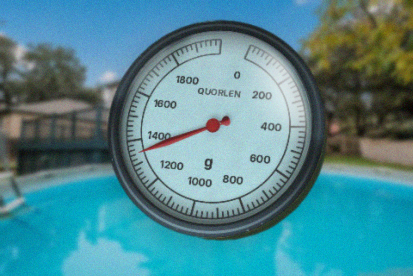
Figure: 1340 g
